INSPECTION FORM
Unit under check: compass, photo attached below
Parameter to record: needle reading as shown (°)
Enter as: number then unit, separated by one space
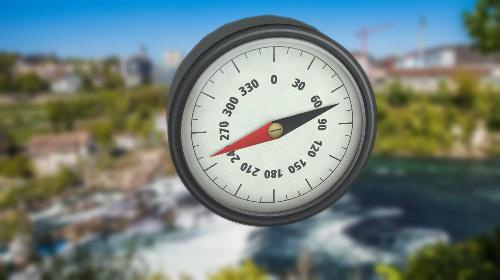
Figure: 250 °
